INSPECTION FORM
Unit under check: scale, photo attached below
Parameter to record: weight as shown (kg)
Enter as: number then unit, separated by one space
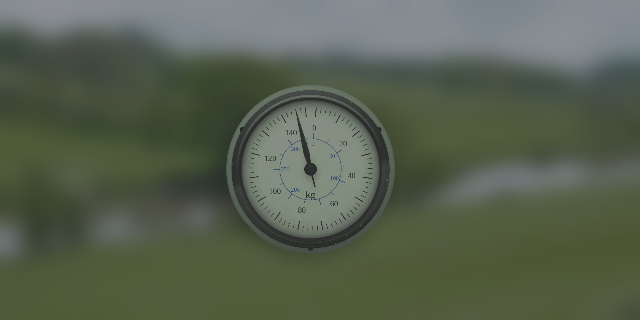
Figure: 146 kg
